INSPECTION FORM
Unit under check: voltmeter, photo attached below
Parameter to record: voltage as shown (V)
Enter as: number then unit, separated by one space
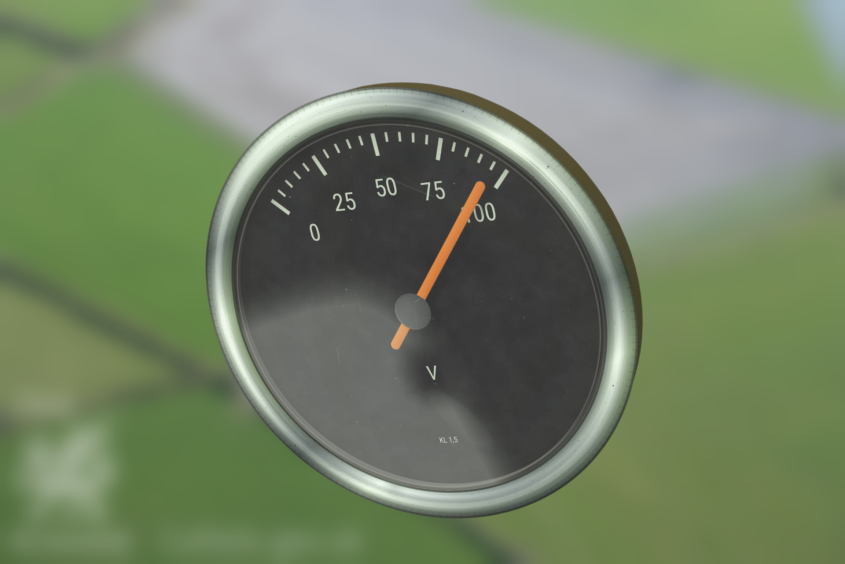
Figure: 95 V
